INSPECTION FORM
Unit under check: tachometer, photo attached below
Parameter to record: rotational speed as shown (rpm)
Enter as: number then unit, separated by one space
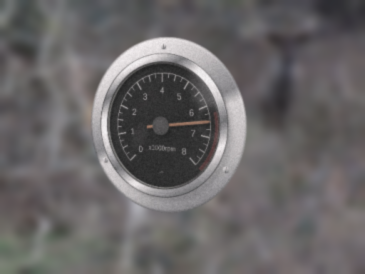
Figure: 6500 rpm
